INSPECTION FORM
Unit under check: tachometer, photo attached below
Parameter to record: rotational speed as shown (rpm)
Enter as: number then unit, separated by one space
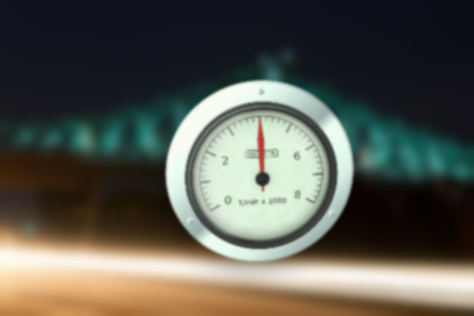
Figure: 4000 rpm
